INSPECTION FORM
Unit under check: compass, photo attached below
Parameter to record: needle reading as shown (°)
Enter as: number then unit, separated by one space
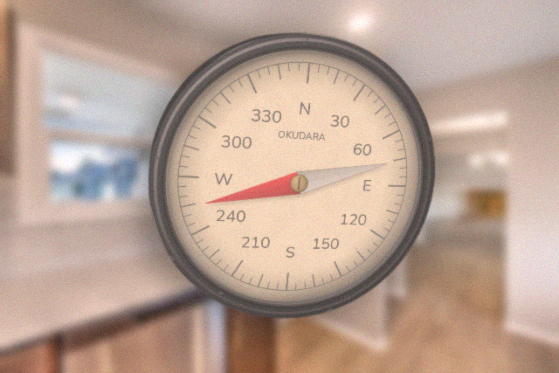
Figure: 255 °
